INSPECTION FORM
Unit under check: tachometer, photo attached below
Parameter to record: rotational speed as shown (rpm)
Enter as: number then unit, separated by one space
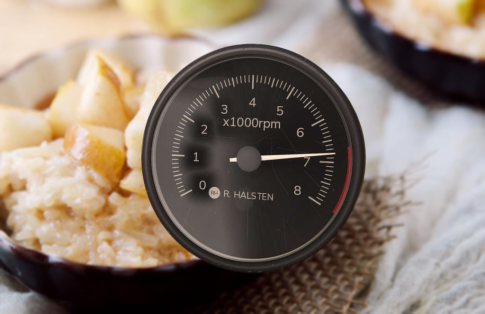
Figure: 6800 rpm
